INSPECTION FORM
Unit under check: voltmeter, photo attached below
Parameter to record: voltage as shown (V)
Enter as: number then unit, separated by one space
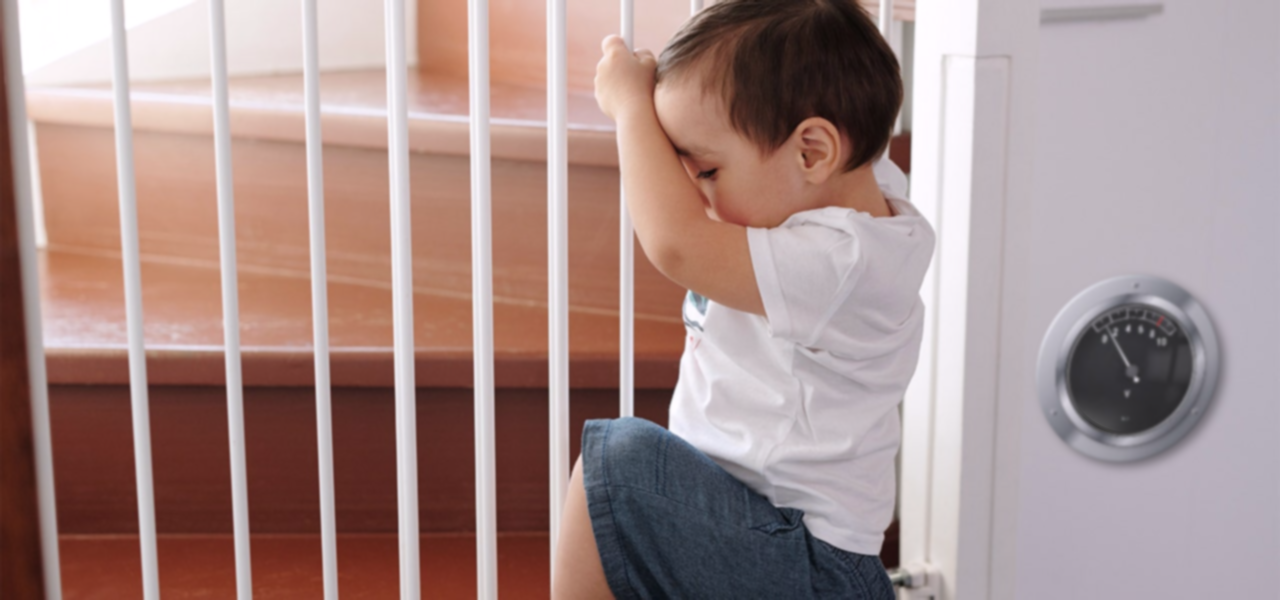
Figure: 1 V
